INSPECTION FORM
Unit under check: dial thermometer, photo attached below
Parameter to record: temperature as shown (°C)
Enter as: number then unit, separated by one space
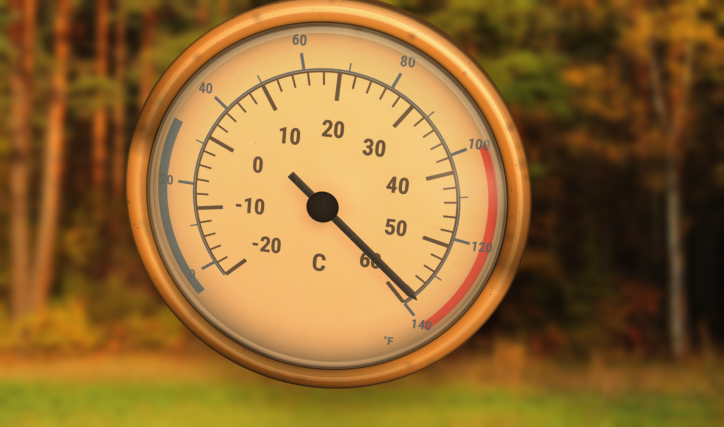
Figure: 58 °C
